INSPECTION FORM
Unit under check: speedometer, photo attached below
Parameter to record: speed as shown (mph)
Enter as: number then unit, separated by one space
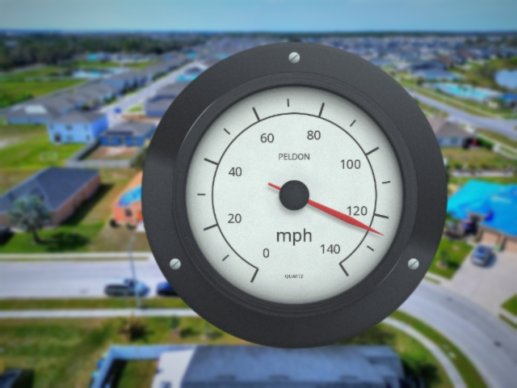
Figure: 125 mph
